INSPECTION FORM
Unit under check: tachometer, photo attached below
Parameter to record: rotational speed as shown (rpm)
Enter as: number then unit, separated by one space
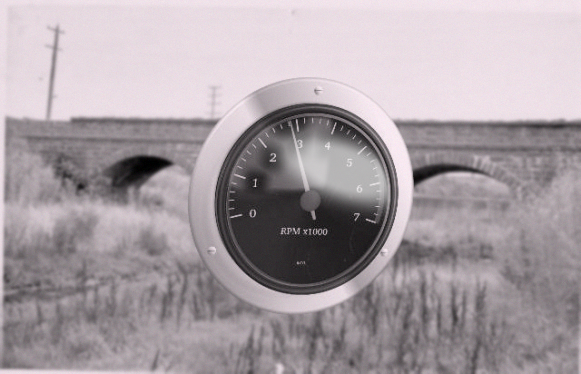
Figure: 2800 rpm
